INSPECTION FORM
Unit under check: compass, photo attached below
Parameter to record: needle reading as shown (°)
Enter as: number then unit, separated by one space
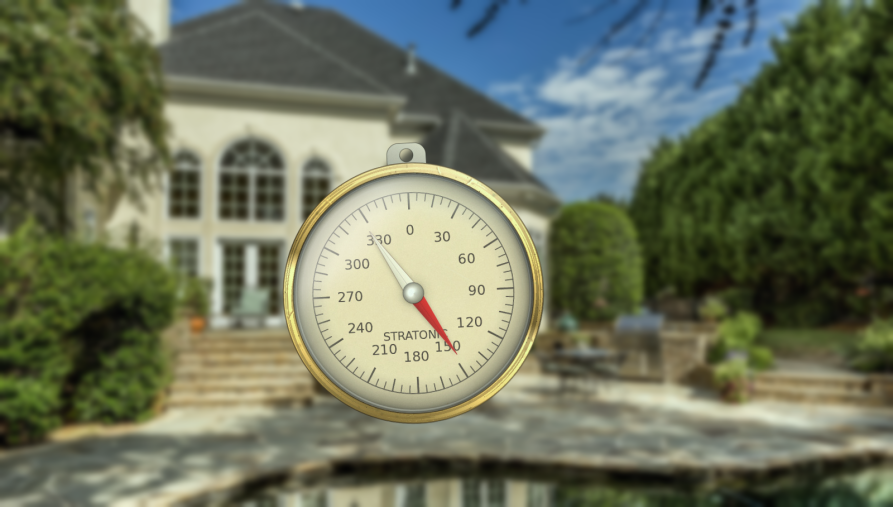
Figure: 147.5 °
